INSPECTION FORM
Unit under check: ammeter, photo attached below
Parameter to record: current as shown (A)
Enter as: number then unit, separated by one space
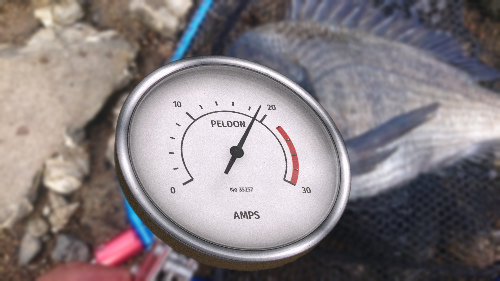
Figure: 19 A
